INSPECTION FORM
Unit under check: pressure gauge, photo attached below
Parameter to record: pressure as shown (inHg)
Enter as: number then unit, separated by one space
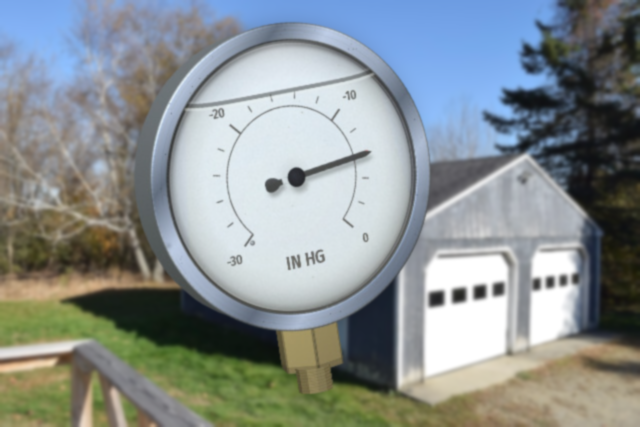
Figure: -6 inHg
